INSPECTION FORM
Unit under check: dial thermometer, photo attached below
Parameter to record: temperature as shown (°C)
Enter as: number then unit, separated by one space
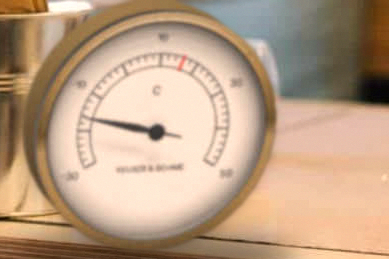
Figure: -16 °C
